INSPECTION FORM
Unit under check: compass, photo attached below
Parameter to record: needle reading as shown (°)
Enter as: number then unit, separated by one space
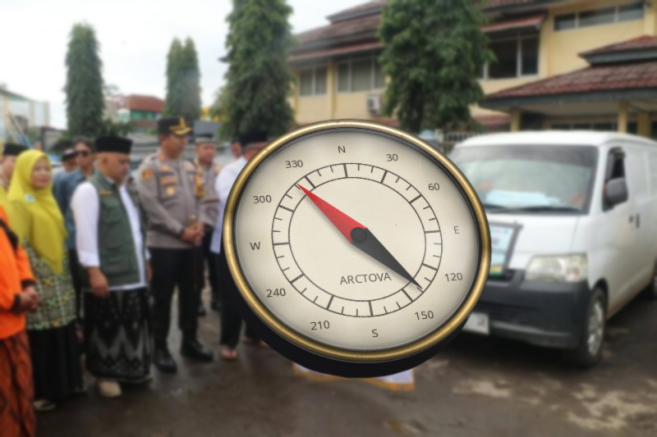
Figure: 320 °
